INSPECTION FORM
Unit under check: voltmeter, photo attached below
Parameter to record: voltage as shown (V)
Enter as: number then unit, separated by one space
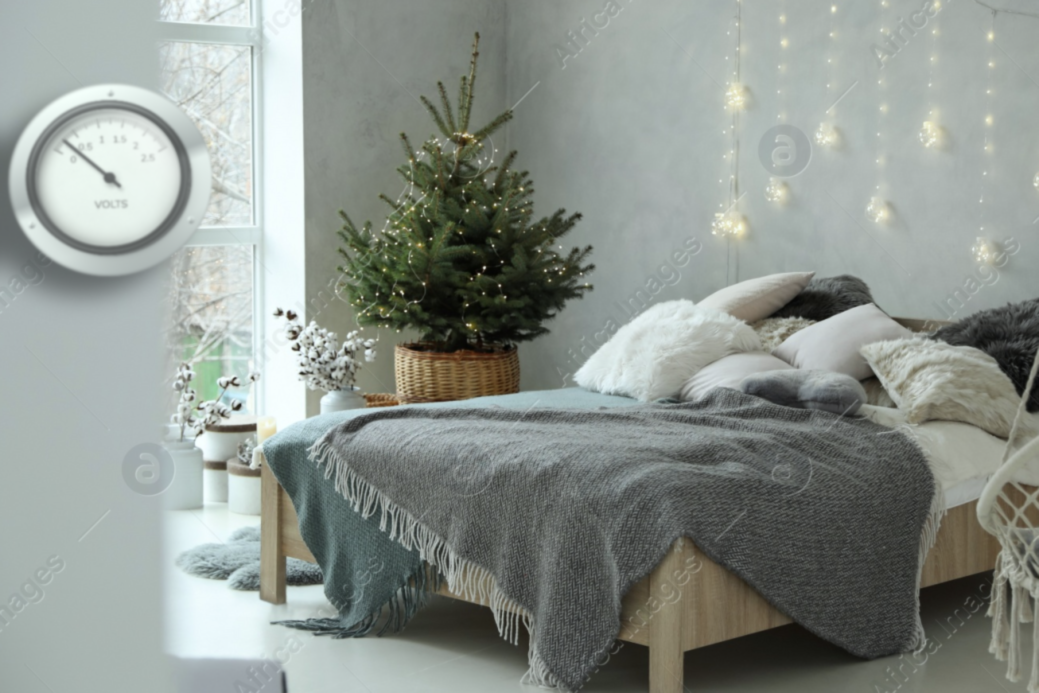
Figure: 0.25 V
